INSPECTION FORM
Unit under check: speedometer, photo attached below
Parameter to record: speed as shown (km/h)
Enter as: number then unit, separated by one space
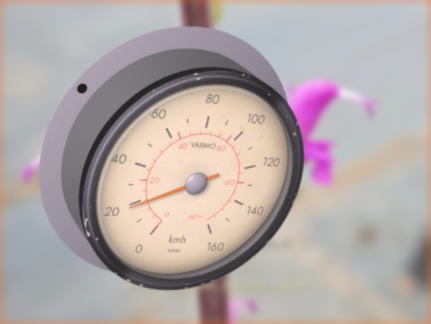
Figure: 20 km/h
